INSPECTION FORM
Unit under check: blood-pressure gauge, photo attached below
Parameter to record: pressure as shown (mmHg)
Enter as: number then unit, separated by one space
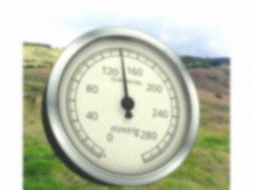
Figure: 140 mmHg
